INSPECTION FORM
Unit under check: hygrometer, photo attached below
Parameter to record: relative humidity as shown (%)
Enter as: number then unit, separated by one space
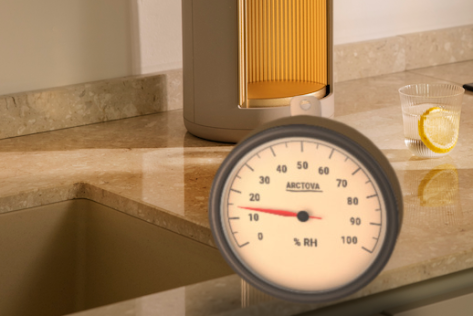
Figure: 15 %
